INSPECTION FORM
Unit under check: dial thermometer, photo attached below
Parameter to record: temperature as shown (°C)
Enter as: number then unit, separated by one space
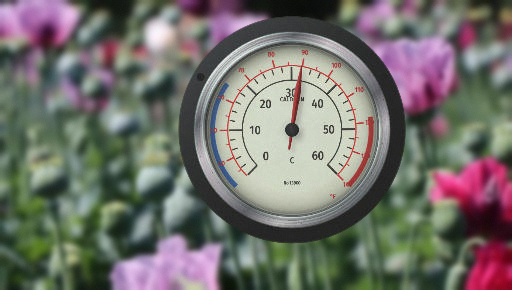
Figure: 32 °C
